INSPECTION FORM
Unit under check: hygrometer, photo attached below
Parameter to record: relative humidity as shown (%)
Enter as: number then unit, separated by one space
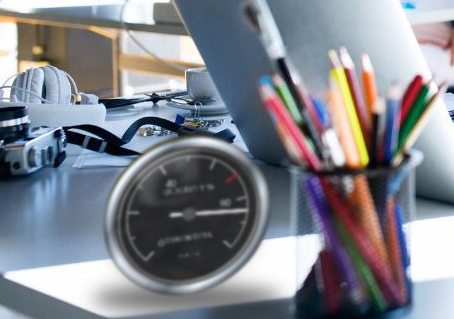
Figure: 85 %
